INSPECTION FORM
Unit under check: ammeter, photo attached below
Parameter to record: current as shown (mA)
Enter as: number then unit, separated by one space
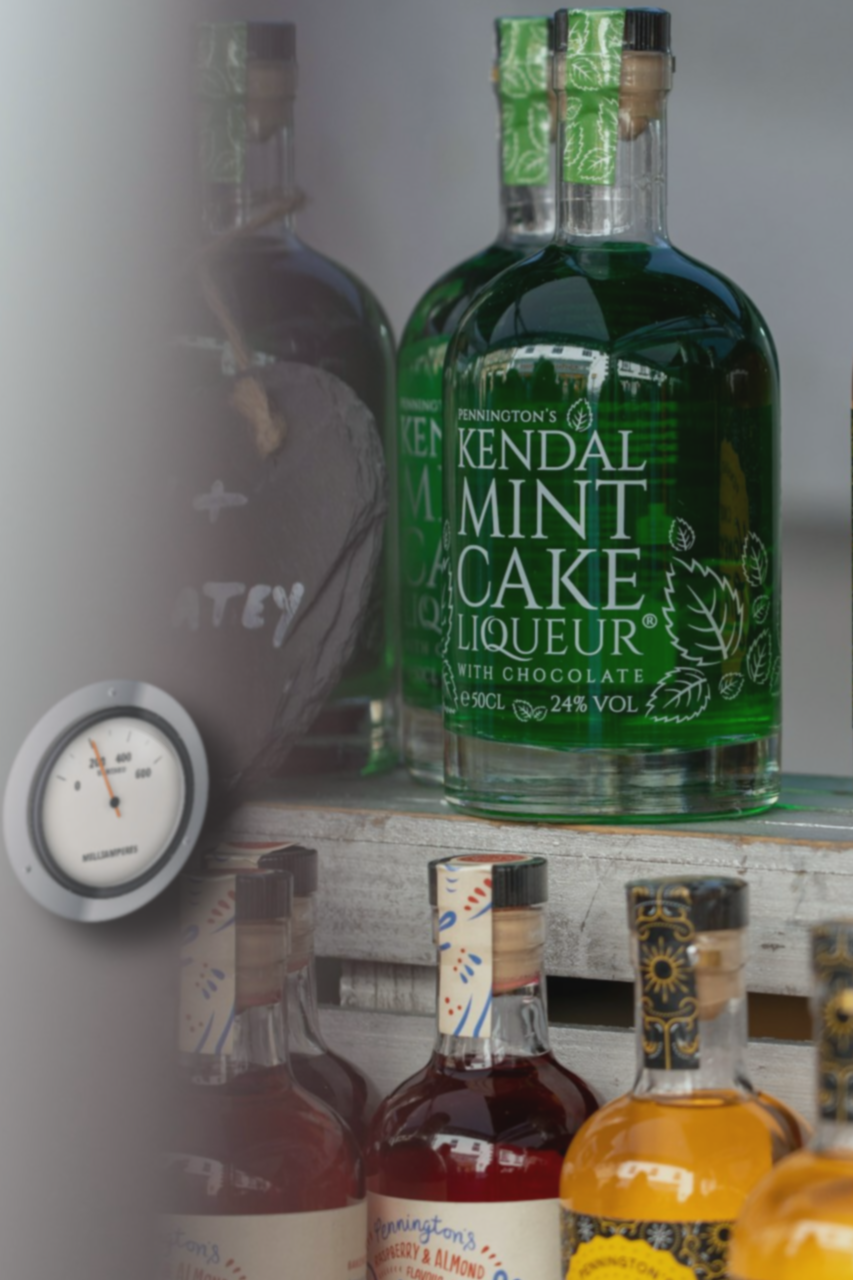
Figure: 200 mA
